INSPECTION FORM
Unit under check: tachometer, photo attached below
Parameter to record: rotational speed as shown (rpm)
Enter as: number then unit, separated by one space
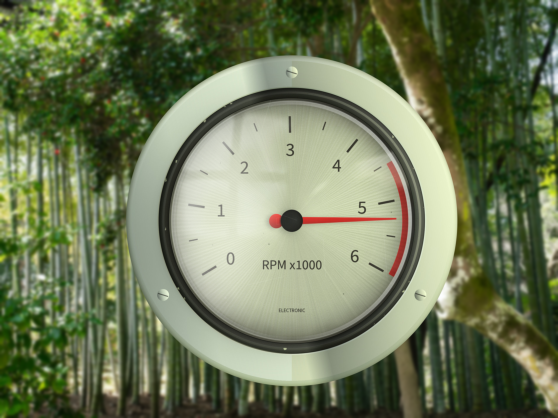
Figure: 5250 rpm
